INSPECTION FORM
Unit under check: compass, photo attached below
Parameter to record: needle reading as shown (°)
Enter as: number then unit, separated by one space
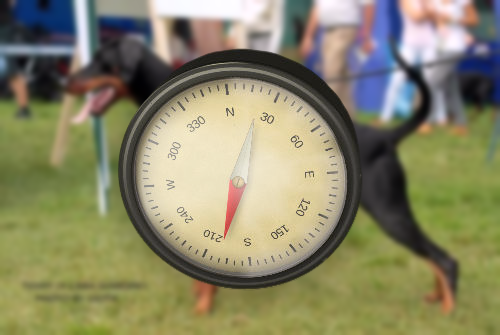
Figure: 200 °
